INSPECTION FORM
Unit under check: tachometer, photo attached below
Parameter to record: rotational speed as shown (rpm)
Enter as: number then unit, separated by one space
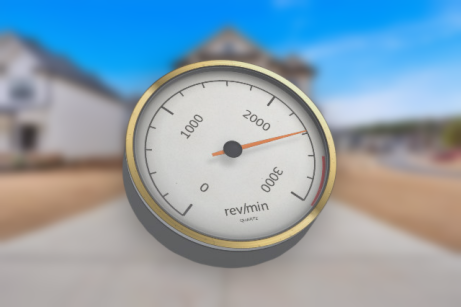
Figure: 2400 rpm
